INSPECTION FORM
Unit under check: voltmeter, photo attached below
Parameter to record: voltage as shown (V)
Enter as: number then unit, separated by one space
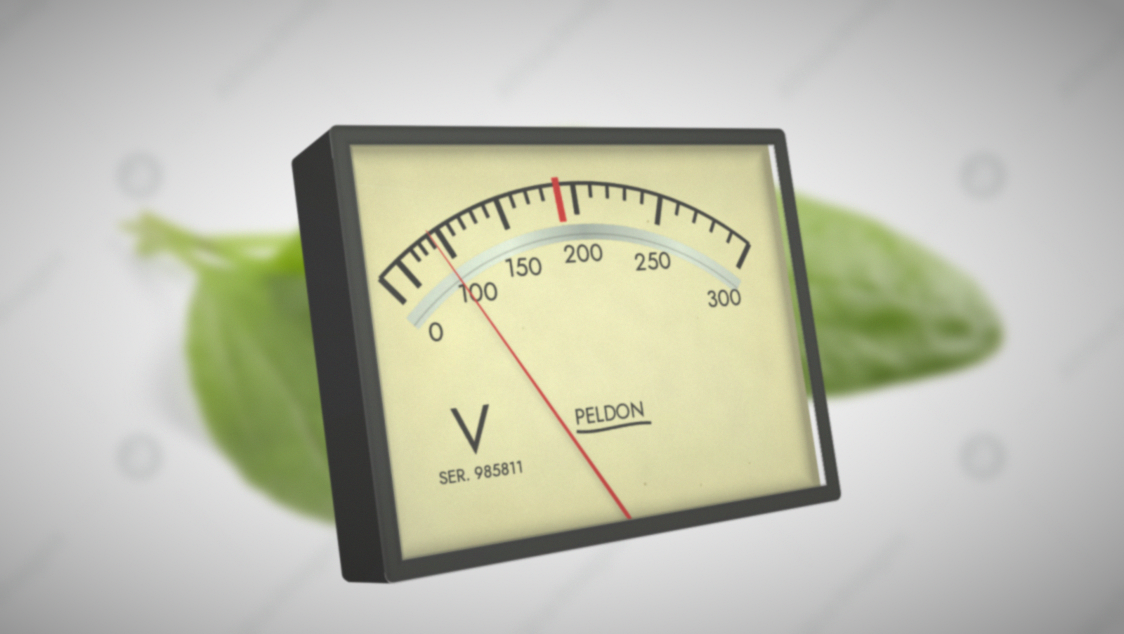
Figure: 90 V
